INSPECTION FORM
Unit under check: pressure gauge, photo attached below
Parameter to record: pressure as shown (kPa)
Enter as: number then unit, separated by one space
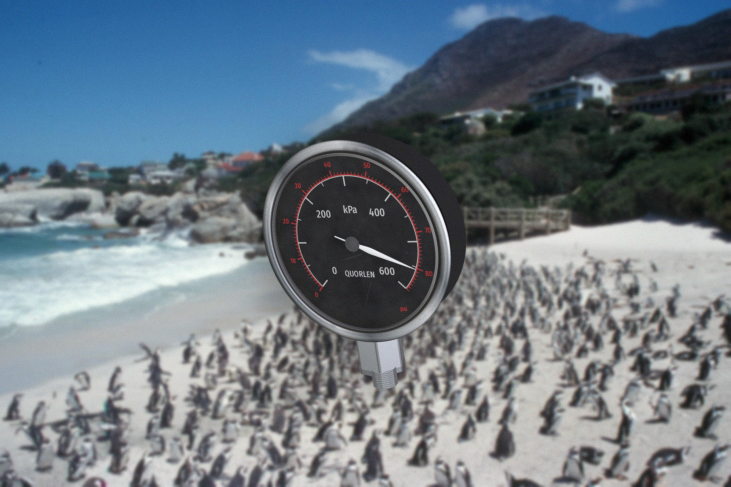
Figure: 550 kPa
